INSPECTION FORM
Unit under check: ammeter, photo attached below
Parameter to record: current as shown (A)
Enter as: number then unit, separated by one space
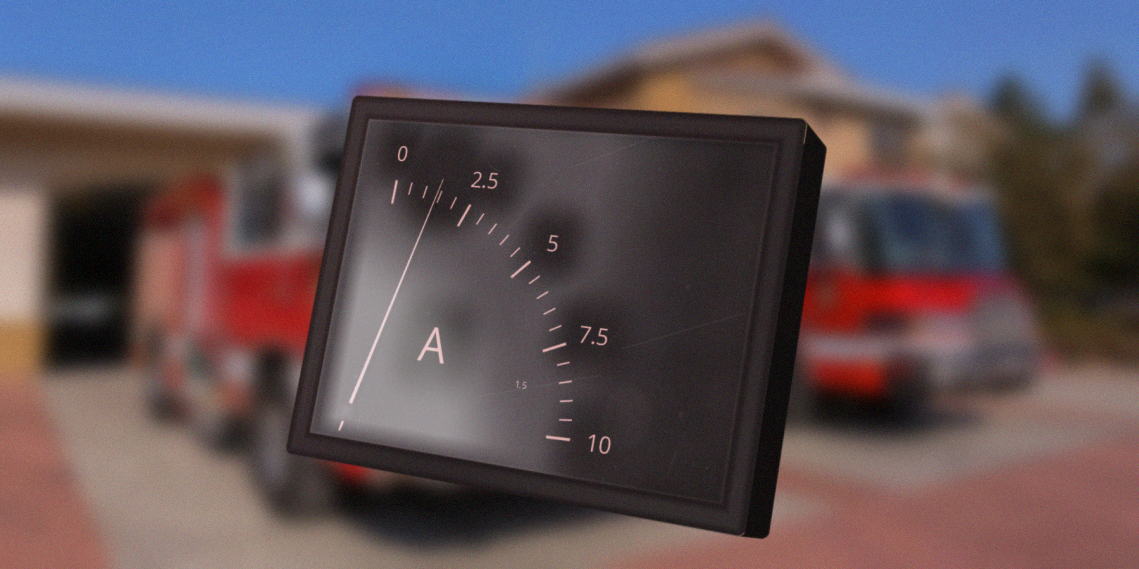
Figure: 1.5 A
